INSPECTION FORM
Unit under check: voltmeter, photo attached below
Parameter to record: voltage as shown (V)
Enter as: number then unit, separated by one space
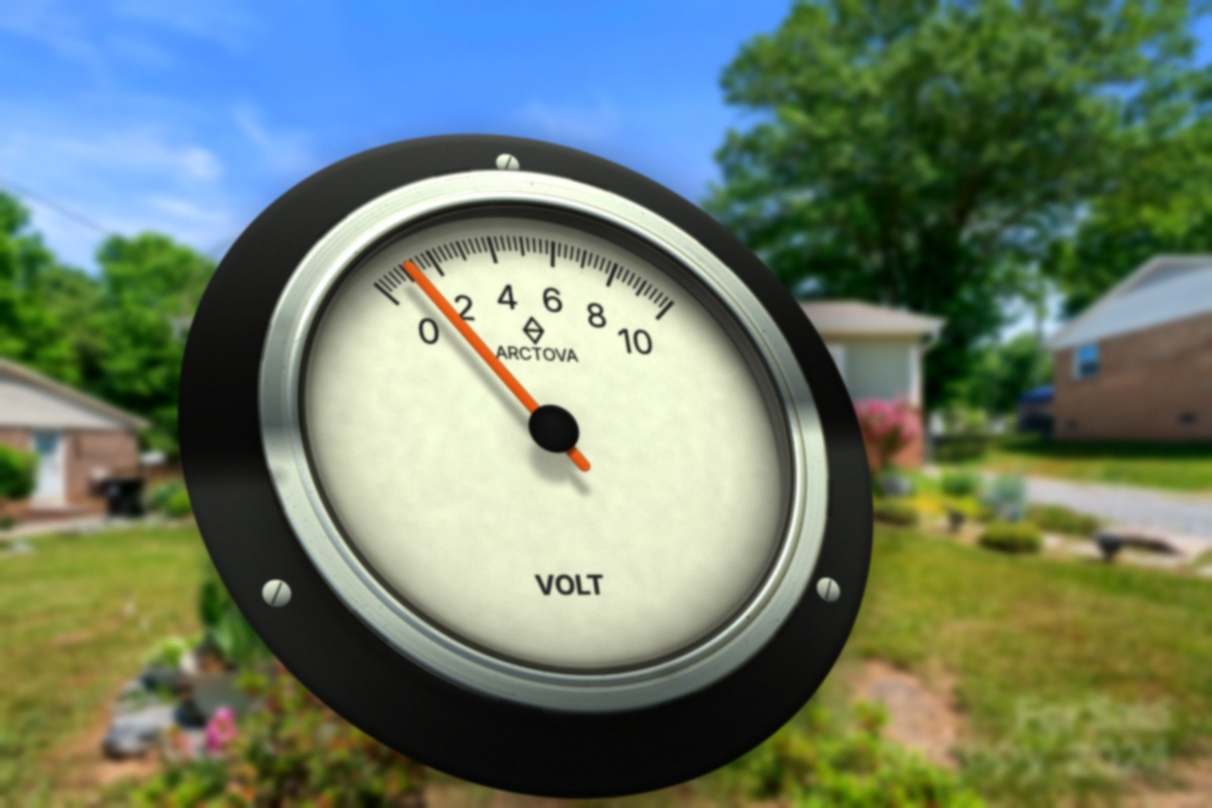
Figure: 1 V
